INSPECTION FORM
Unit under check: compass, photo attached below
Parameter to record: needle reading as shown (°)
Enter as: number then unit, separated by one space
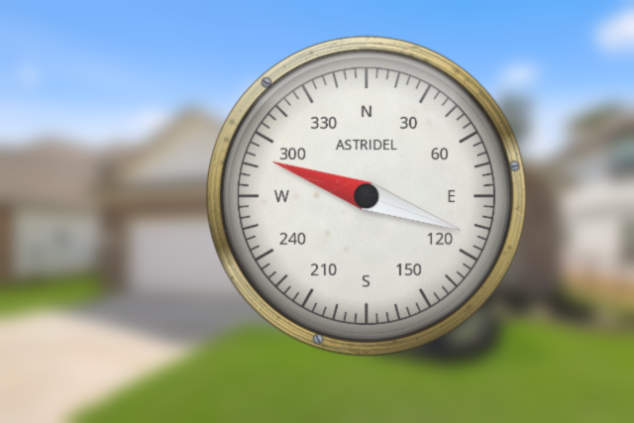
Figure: 290 °
